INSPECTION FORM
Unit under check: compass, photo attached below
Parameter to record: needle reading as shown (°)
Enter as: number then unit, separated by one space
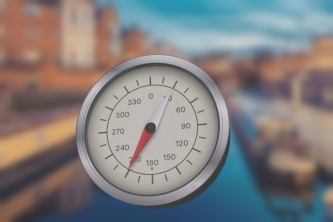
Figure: 210 °
